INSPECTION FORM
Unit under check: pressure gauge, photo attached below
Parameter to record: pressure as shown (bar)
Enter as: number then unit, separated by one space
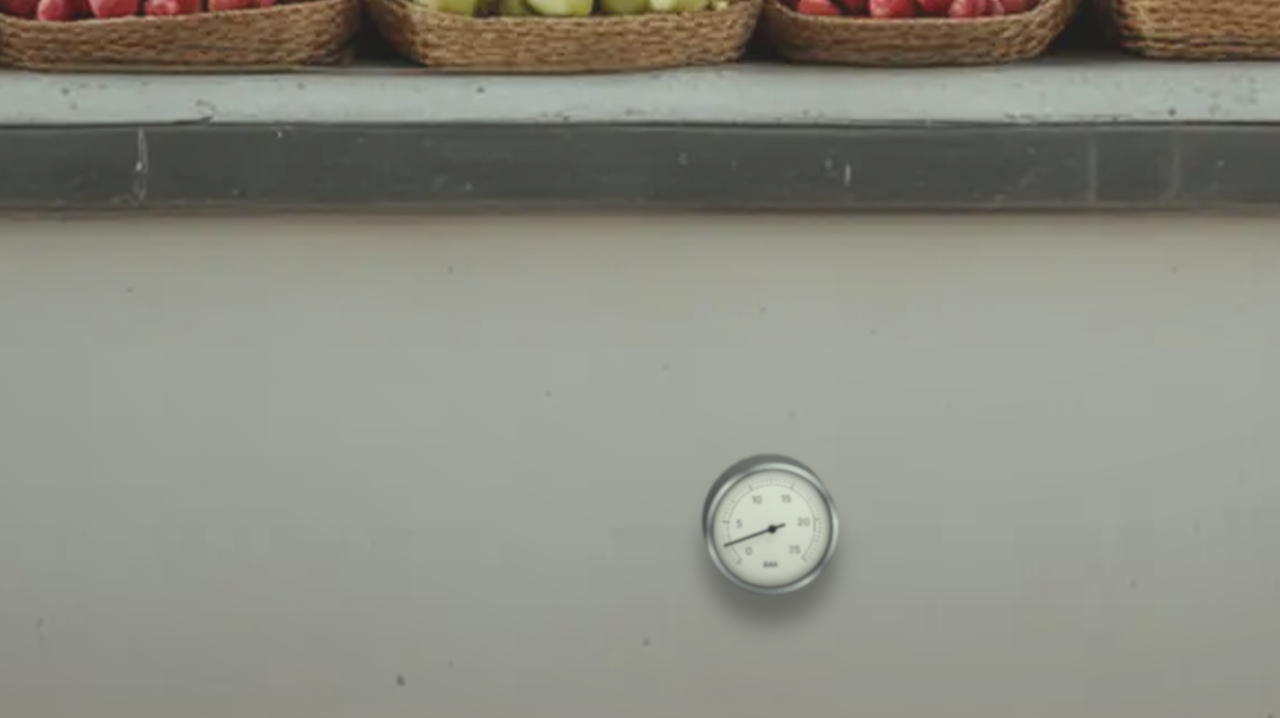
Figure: 2.5 bar
